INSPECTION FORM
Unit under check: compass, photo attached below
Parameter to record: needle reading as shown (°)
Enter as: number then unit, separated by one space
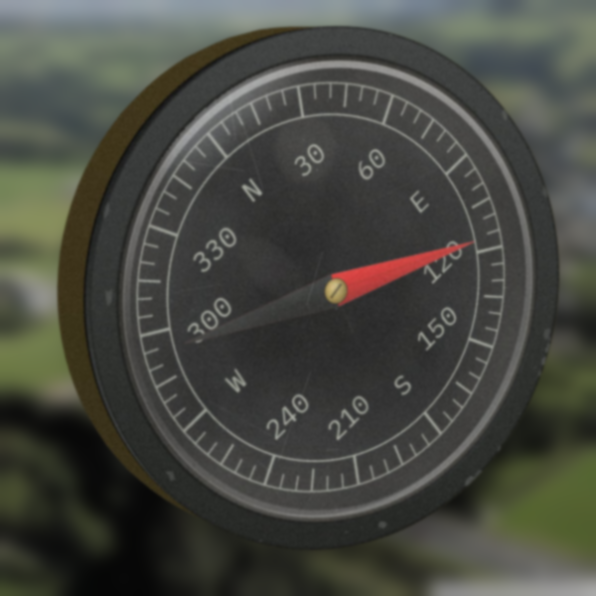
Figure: 115 °
